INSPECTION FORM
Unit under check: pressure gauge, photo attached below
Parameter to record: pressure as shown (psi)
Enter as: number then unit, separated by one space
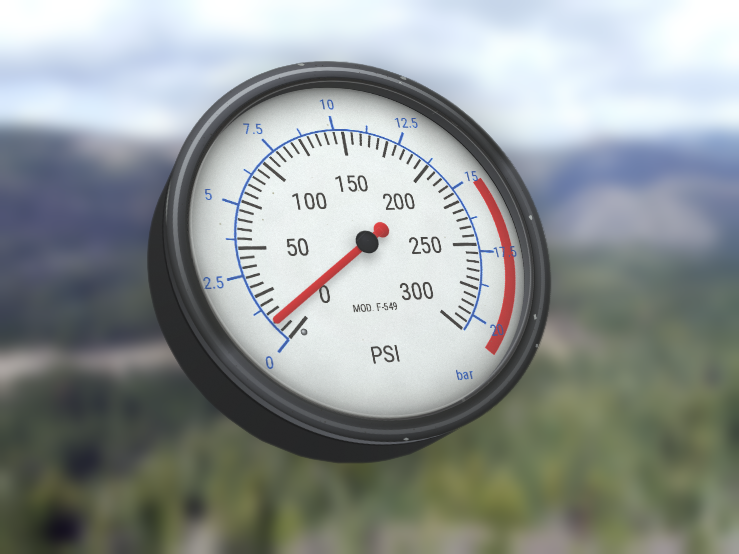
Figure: 10 psi
